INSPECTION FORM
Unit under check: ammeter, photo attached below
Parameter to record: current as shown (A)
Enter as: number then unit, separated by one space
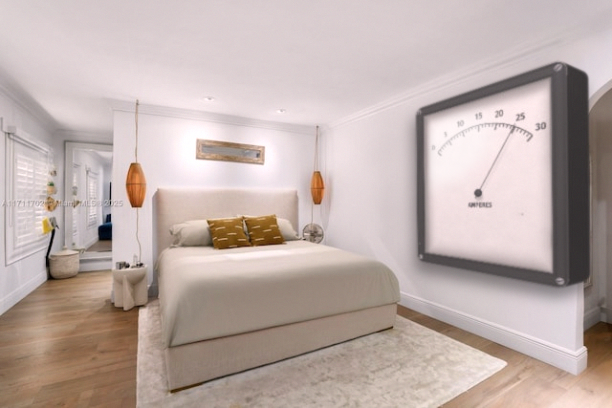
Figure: 25 A
